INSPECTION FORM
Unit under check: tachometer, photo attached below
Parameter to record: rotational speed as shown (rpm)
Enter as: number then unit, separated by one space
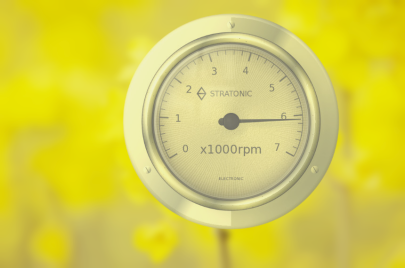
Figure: 6100 rpm
